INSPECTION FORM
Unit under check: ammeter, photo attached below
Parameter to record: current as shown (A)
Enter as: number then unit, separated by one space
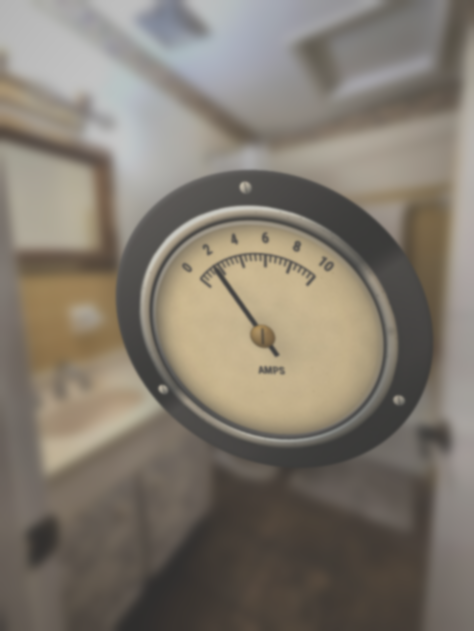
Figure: 2 A
